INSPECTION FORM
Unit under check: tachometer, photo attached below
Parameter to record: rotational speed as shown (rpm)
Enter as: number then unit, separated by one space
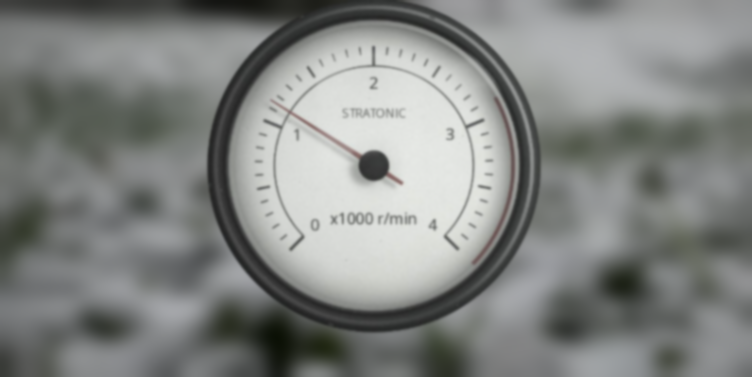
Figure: 1150 rpm
